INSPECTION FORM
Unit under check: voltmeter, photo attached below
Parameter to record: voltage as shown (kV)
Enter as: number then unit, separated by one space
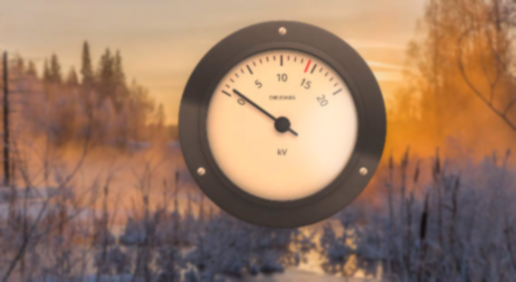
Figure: 1 kV
